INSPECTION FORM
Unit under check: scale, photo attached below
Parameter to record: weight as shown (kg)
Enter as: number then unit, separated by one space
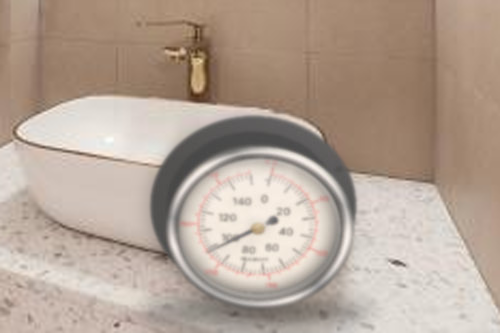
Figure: 100 kg
